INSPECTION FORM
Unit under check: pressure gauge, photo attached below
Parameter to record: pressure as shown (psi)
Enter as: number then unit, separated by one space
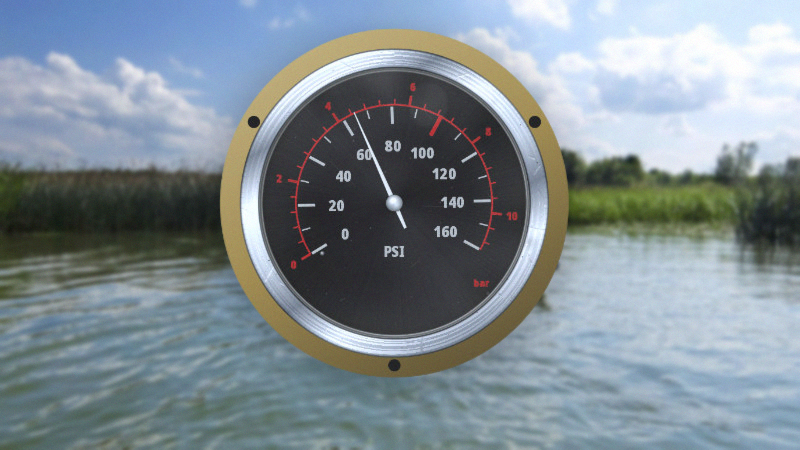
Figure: 65 psi
